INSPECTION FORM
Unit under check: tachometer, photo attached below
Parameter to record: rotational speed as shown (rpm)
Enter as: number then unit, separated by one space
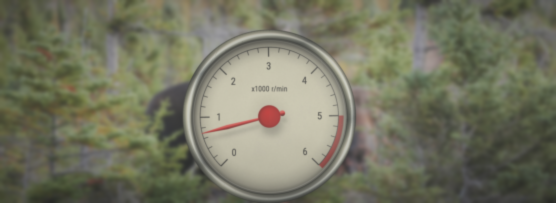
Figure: 700 rpm
